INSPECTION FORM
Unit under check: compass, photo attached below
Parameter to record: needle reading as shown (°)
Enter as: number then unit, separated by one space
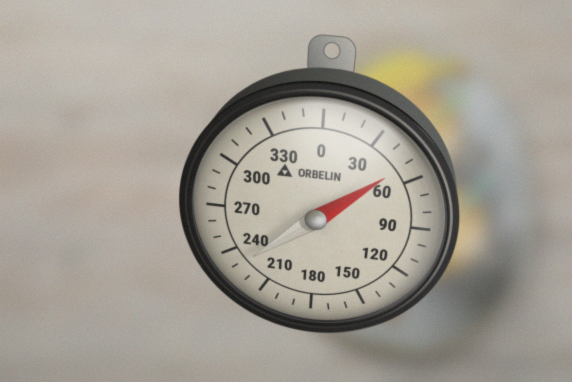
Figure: 50 °
